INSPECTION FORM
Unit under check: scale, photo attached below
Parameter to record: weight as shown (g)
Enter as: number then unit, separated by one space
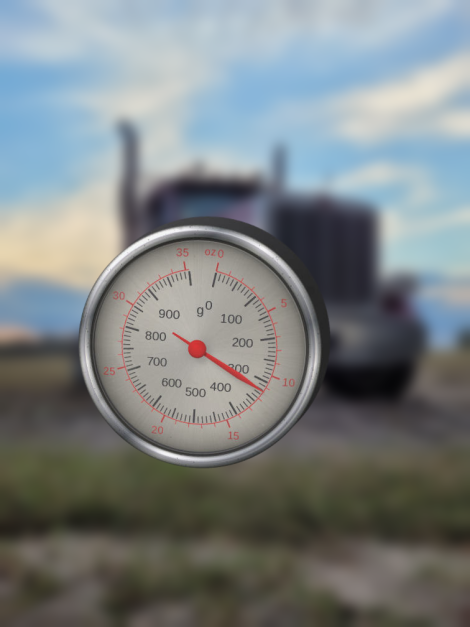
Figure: 320 g
